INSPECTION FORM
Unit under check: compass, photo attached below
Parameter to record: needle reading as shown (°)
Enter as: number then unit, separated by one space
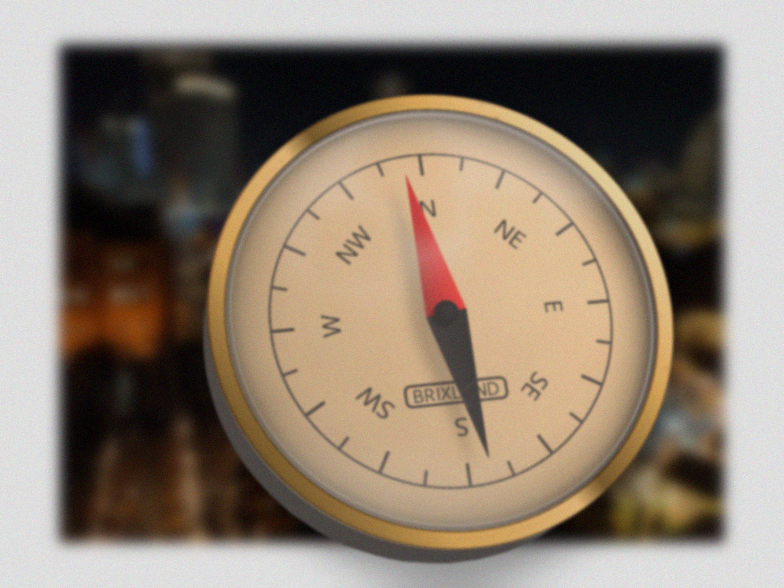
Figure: 352.5 °
